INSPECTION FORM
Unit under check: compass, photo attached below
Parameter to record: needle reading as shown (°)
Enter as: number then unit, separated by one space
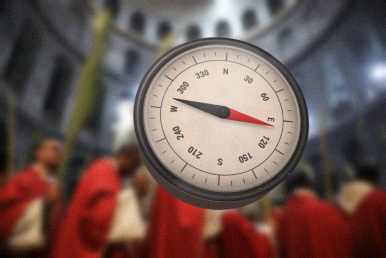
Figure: 100 °
